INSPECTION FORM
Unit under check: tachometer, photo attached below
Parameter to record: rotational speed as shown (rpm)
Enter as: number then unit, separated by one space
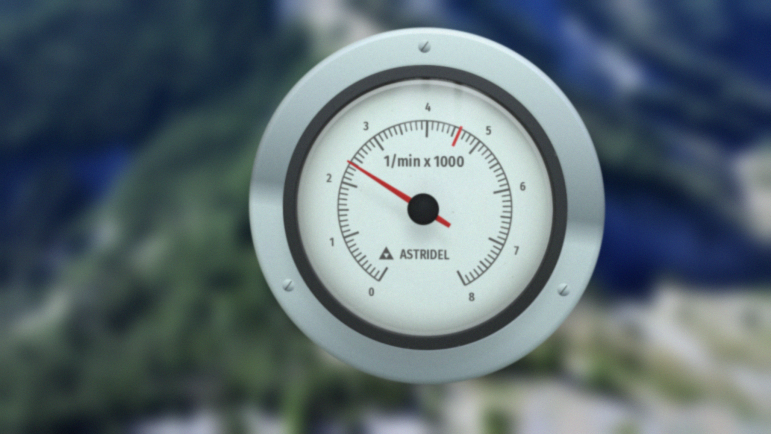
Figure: 2400 rpm
